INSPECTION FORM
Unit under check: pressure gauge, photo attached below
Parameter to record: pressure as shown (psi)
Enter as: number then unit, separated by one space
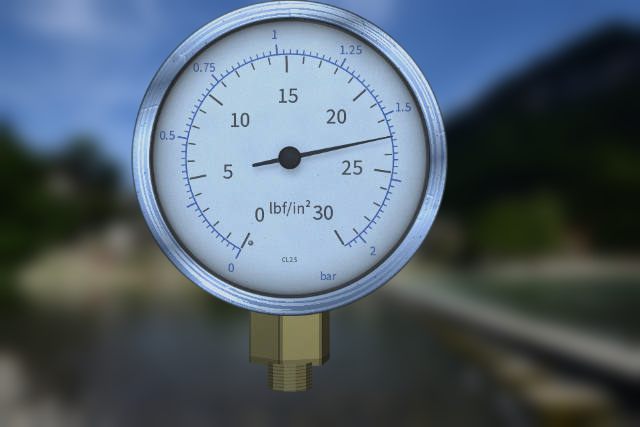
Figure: 23 psi
